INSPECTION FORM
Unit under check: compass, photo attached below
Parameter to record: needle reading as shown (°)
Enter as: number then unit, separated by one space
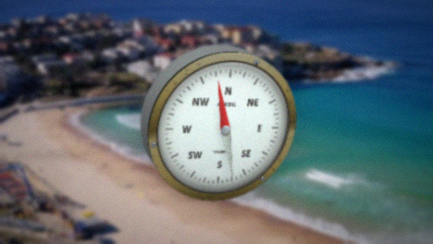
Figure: 345 °
